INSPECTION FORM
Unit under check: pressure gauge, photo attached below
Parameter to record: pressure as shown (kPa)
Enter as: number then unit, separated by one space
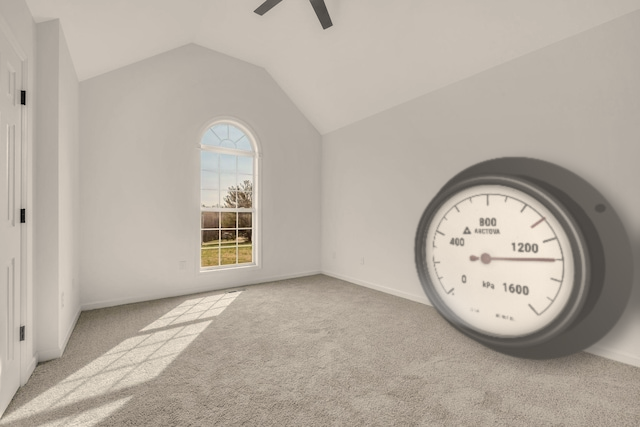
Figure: 1300 kPa
